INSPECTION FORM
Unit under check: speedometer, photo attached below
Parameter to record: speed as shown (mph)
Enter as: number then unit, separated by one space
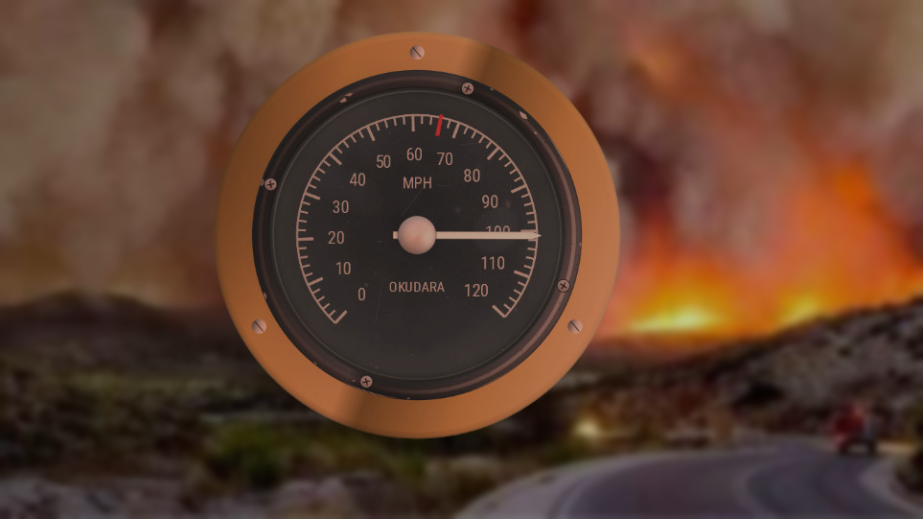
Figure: 101 mph
